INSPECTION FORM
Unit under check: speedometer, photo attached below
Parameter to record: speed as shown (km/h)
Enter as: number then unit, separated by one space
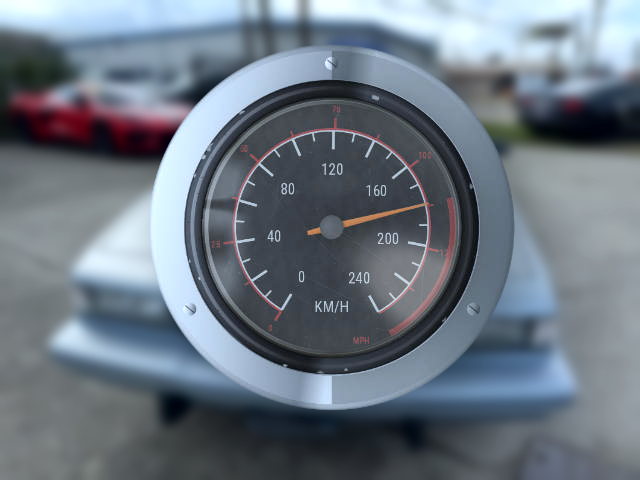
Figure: 180 km/h
